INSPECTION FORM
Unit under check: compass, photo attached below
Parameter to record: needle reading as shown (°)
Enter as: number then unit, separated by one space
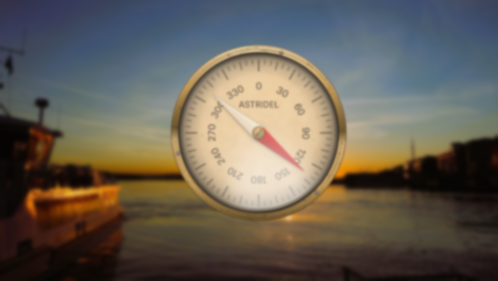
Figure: 130 °
